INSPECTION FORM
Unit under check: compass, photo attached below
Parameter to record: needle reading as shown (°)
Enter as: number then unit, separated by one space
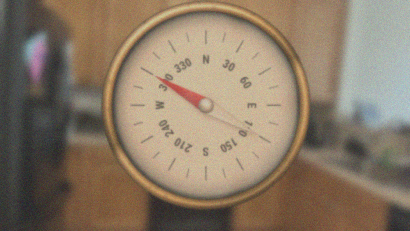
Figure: 300 °
